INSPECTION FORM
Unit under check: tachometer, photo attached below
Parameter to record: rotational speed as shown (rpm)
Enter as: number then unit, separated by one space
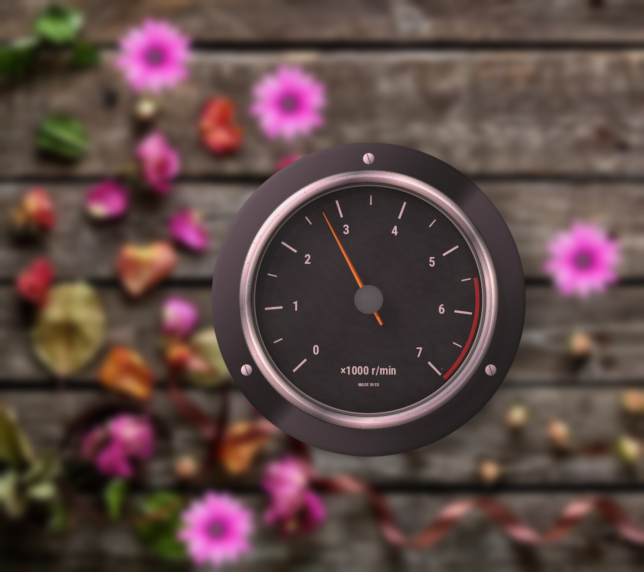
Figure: 2750 rpm
